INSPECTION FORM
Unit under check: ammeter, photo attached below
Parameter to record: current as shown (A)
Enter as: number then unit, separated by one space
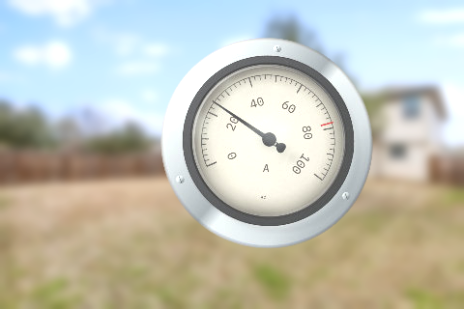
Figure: 24 A
